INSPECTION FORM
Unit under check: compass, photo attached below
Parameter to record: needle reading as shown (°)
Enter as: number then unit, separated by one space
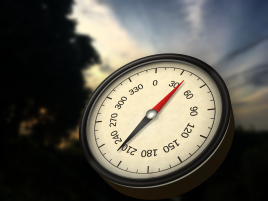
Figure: 40 °
